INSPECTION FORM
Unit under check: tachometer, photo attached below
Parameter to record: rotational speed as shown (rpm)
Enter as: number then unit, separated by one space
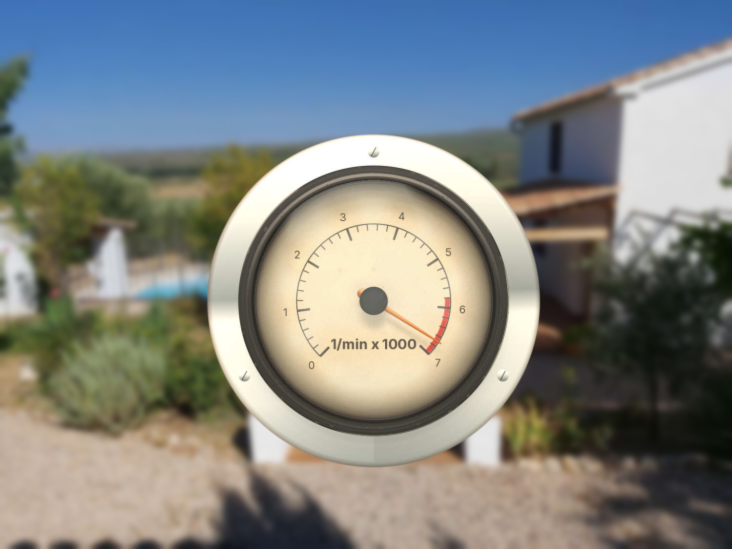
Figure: 6700 rpm
